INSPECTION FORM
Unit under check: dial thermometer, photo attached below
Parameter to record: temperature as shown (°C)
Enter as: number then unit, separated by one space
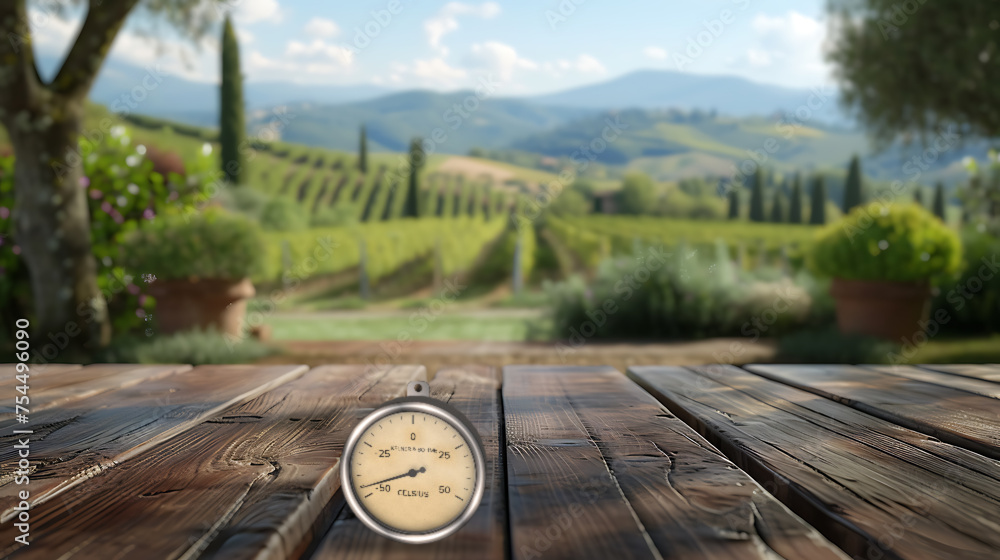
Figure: -45 °C
